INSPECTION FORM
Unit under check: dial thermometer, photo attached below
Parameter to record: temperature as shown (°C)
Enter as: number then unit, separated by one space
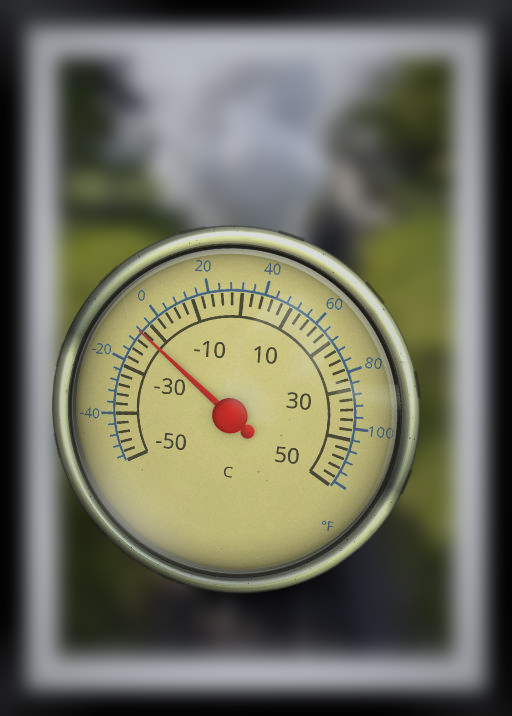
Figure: -22 °C
